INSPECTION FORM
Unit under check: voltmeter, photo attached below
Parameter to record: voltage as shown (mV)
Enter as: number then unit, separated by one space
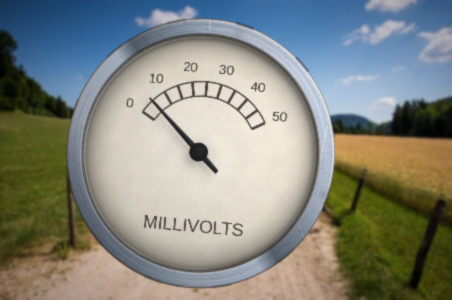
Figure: 5 mV
